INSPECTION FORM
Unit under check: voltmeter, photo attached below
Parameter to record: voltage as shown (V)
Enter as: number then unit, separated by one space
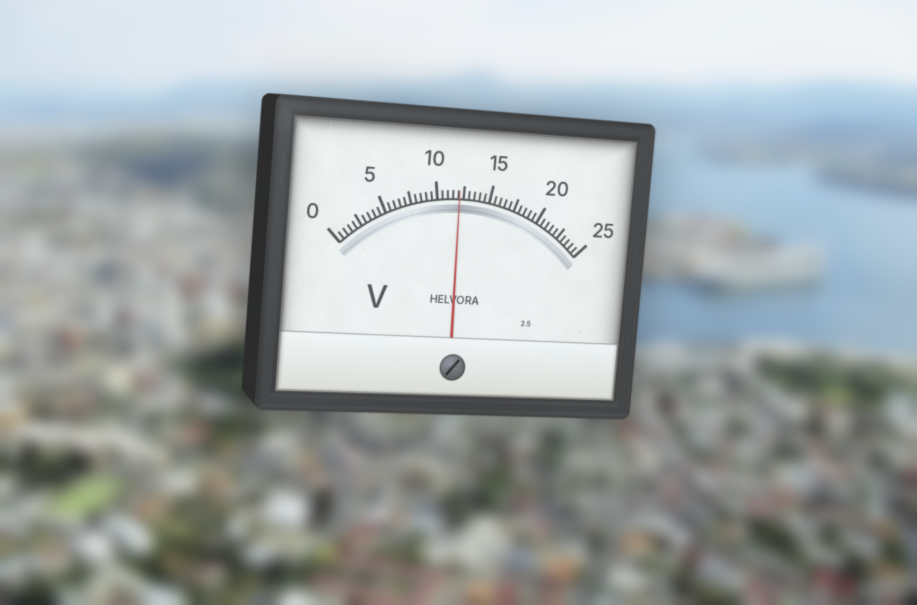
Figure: 12 V
